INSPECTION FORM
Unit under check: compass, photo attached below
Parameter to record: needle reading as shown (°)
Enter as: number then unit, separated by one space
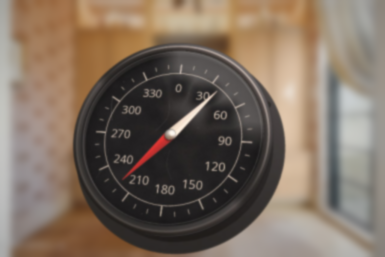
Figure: 220 °
